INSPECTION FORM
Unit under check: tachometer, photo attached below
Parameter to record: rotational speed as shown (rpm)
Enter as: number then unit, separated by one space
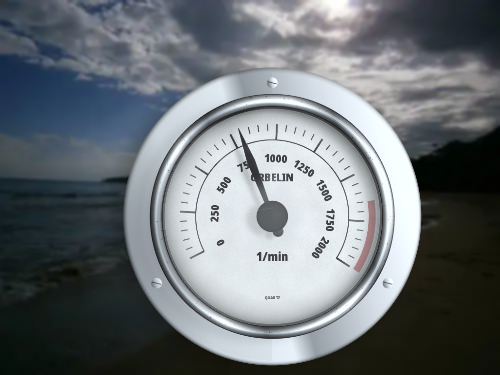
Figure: 800 rpm
